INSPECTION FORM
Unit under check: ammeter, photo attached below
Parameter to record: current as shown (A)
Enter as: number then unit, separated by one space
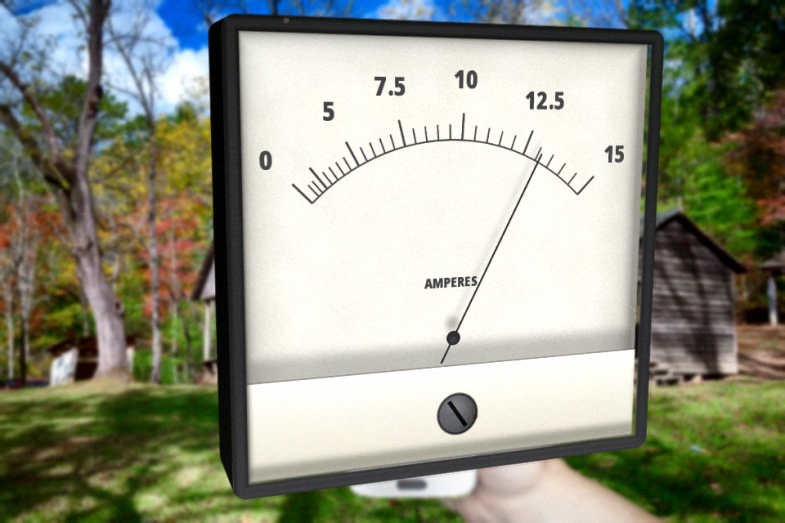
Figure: 13 A
